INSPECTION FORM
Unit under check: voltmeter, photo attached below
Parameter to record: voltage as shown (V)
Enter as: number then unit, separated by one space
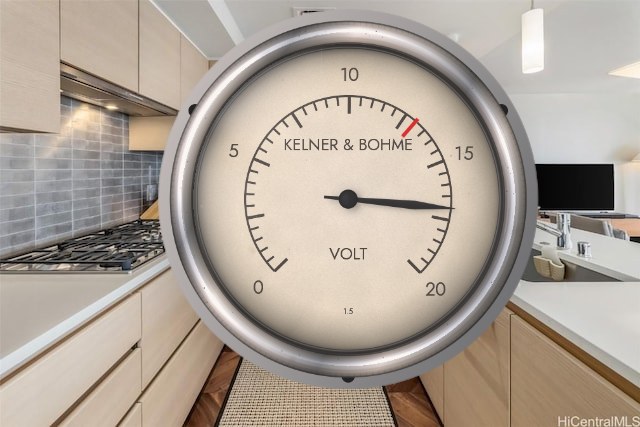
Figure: 17 V
